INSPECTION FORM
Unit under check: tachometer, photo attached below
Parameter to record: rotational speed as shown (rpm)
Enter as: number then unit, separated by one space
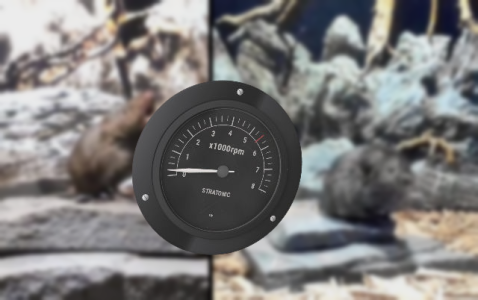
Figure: 250 rpm
